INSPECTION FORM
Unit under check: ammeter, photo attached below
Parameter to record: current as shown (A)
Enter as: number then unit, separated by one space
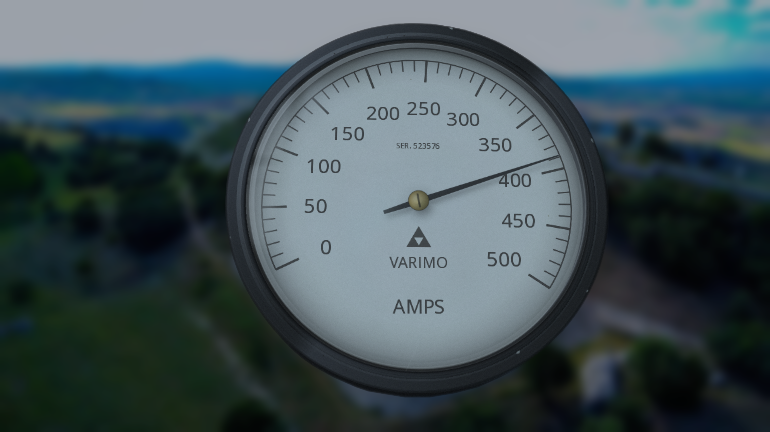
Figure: 390 A
